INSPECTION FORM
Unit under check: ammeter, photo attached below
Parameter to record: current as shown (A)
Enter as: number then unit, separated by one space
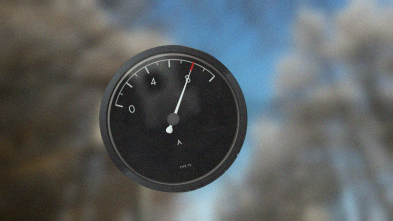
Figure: 8 A
